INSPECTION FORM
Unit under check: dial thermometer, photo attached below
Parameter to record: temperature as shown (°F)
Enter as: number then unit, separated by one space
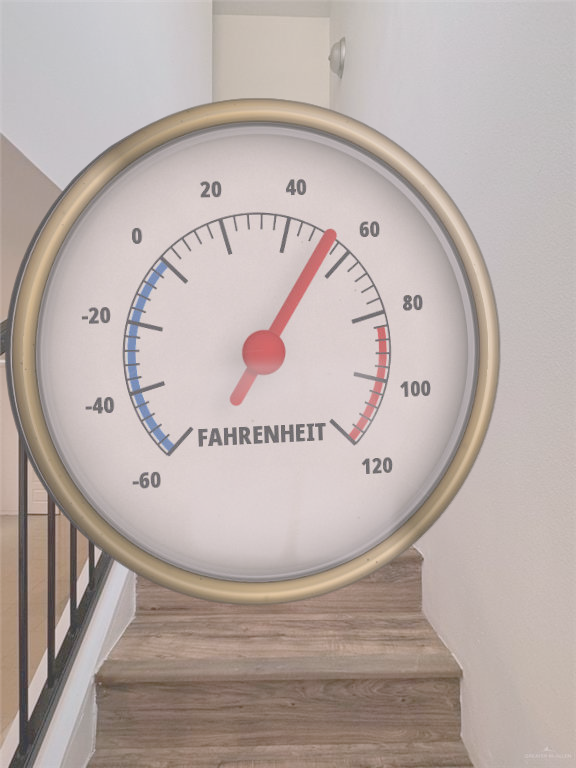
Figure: 52 °F
